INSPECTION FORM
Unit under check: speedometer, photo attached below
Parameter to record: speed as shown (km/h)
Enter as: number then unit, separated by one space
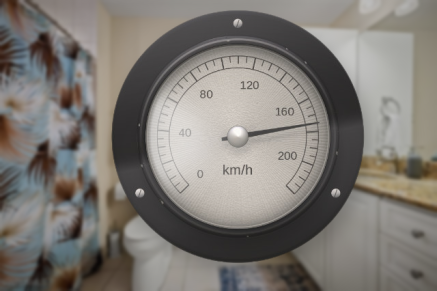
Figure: 175 km/h
